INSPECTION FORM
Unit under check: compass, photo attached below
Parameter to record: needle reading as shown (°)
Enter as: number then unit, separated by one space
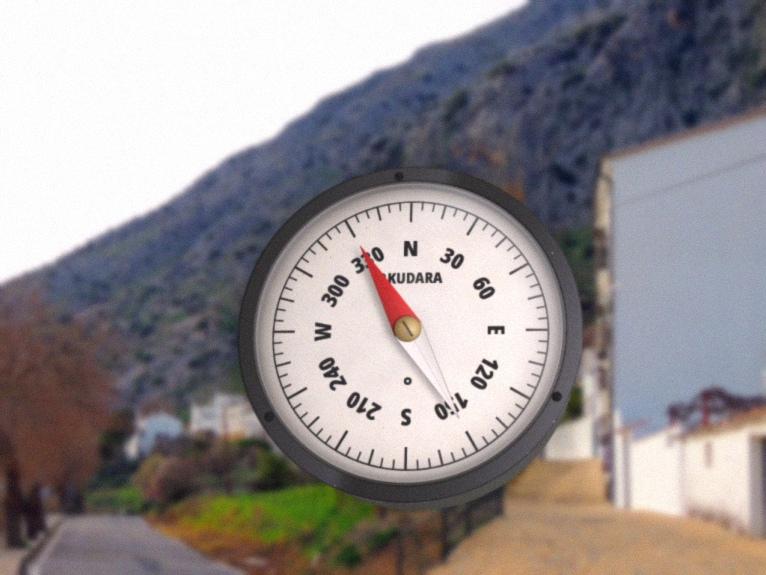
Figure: 330 °
